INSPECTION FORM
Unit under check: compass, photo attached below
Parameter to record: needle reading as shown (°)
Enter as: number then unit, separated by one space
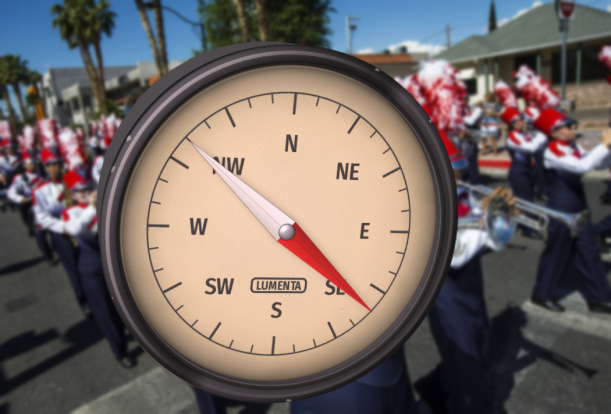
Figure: 130 °
